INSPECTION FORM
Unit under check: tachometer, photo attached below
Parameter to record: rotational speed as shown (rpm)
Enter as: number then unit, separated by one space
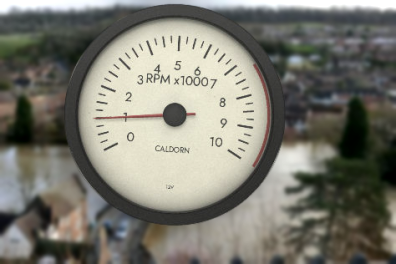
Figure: 1000 rpm
